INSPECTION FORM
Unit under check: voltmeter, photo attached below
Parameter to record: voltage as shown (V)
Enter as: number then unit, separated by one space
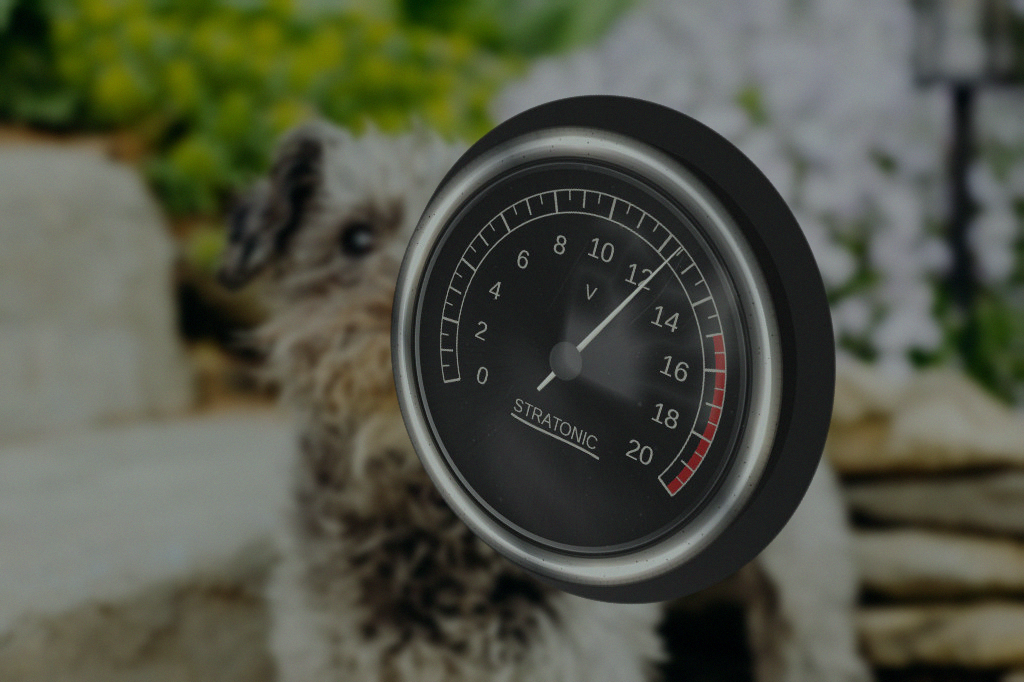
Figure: 12.5 V
